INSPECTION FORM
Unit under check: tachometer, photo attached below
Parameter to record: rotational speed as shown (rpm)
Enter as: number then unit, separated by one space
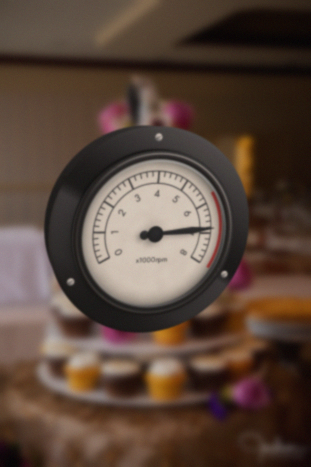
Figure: 6800 rpm
